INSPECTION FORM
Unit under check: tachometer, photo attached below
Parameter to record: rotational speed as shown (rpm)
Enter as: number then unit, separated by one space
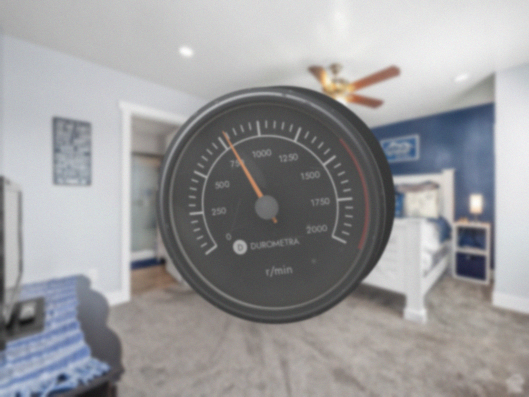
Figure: 800 rpm
